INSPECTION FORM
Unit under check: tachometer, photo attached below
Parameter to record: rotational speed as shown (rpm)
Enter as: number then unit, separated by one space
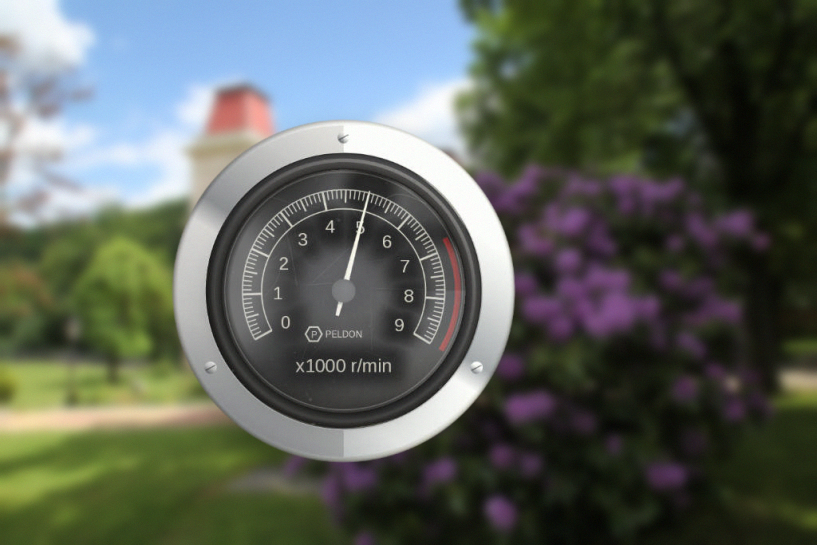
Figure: 5000 rpm
